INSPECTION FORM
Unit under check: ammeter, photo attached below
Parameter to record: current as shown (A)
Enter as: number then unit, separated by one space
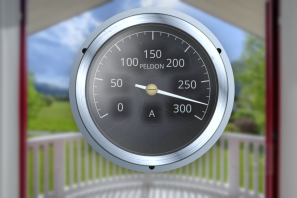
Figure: 280 A
